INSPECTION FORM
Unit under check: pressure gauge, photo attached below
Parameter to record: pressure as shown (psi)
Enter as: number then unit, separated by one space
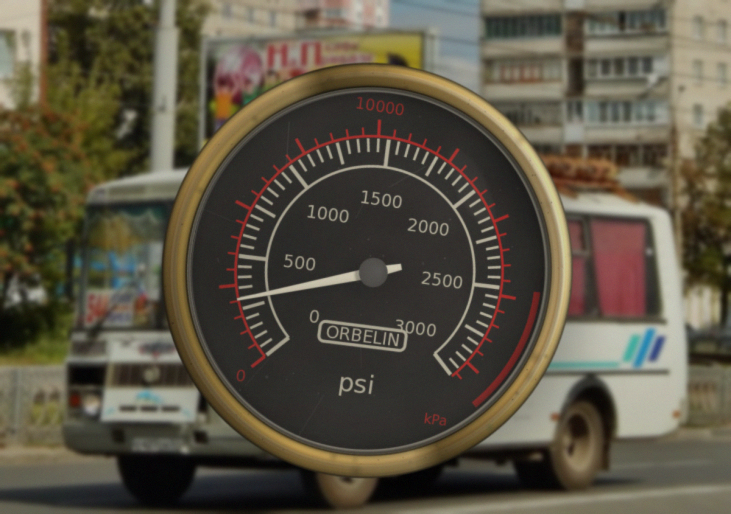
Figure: 300 psi
